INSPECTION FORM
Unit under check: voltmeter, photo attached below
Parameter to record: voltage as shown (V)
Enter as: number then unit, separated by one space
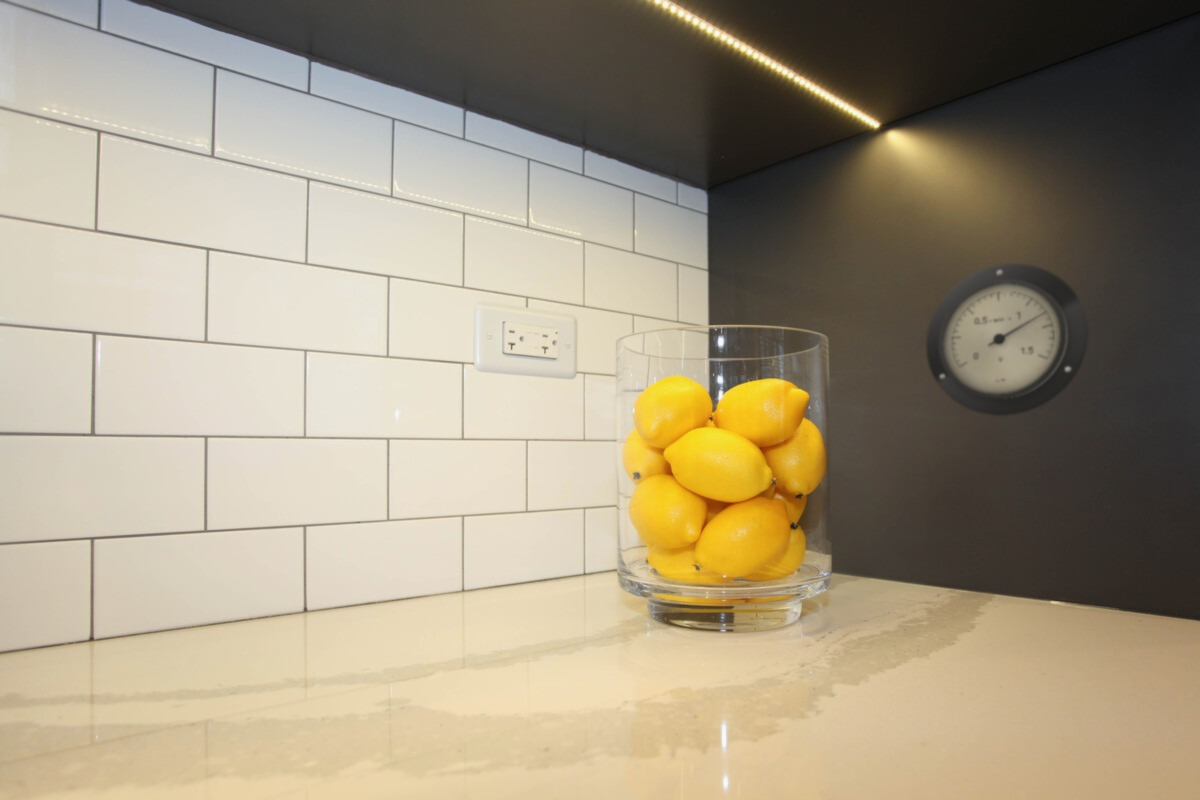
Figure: 1.15 V
